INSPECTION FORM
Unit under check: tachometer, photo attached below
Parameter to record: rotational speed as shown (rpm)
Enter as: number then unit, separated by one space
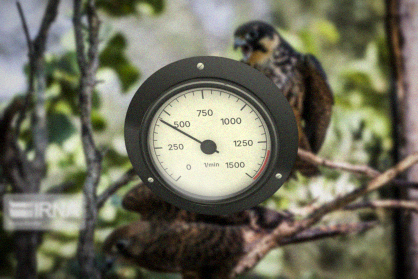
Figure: 450 rpm
